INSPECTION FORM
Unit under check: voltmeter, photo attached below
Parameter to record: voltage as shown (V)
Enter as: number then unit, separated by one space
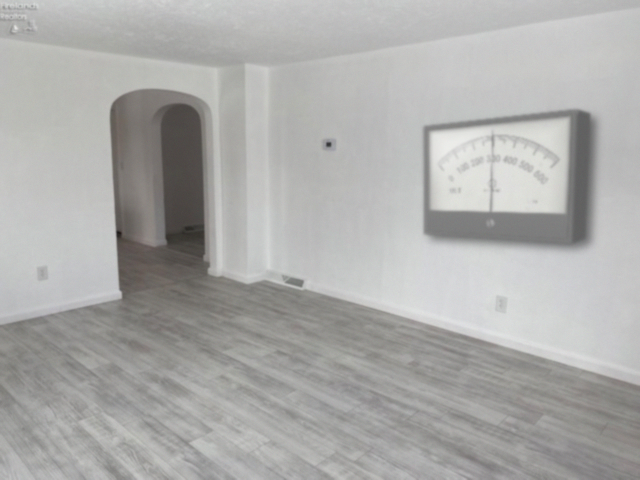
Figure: 300 V
